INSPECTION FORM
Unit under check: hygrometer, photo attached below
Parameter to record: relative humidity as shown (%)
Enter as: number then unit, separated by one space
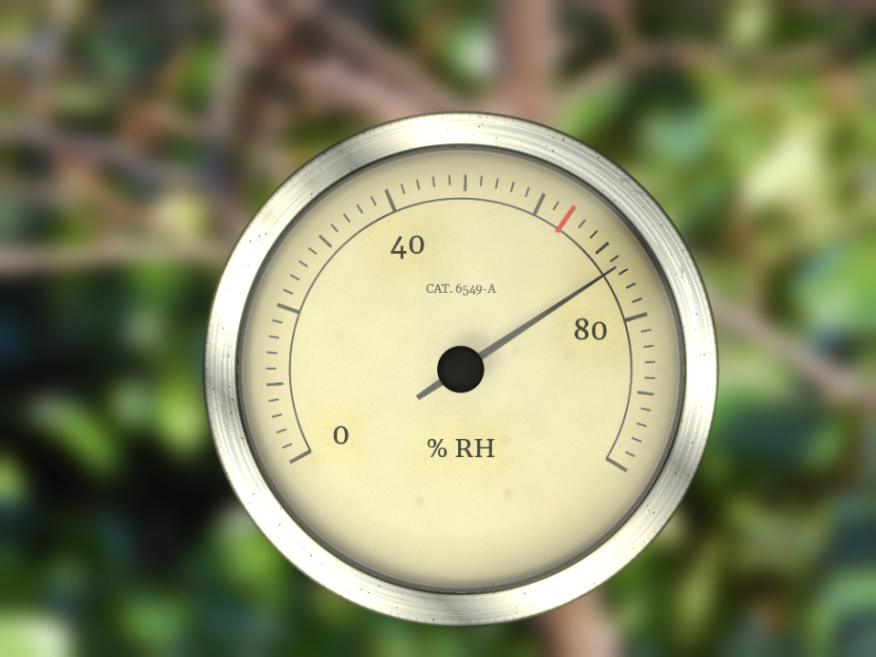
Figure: 73 %
